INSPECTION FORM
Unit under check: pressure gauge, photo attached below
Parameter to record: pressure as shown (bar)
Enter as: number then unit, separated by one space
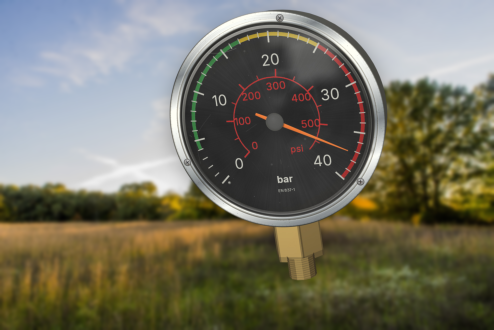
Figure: 37 bar
